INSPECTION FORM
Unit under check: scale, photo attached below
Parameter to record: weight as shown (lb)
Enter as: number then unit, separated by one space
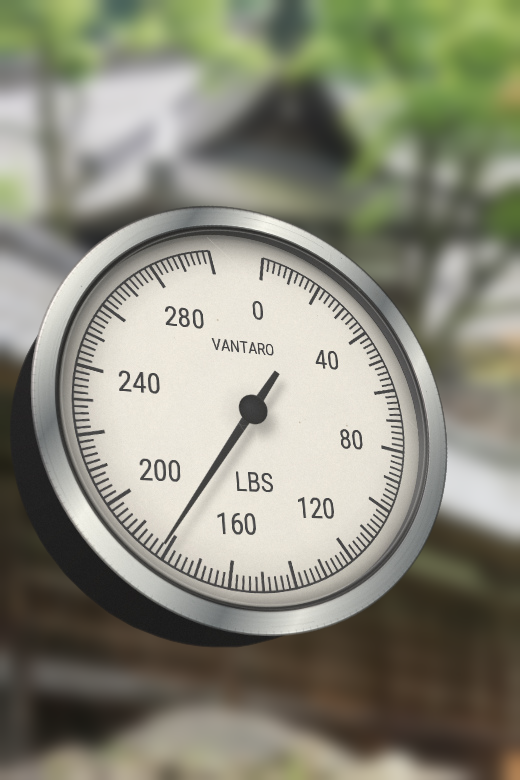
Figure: 182 lb
